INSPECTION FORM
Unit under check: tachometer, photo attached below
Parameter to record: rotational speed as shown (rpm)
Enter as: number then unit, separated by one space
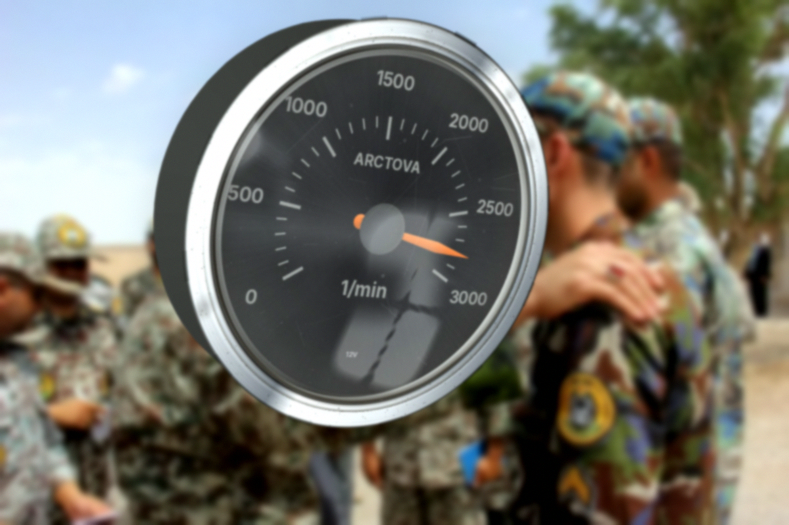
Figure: 2800 rpm
